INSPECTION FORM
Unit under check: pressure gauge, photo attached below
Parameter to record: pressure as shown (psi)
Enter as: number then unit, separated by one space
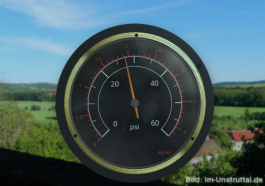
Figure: 27.5 psi
